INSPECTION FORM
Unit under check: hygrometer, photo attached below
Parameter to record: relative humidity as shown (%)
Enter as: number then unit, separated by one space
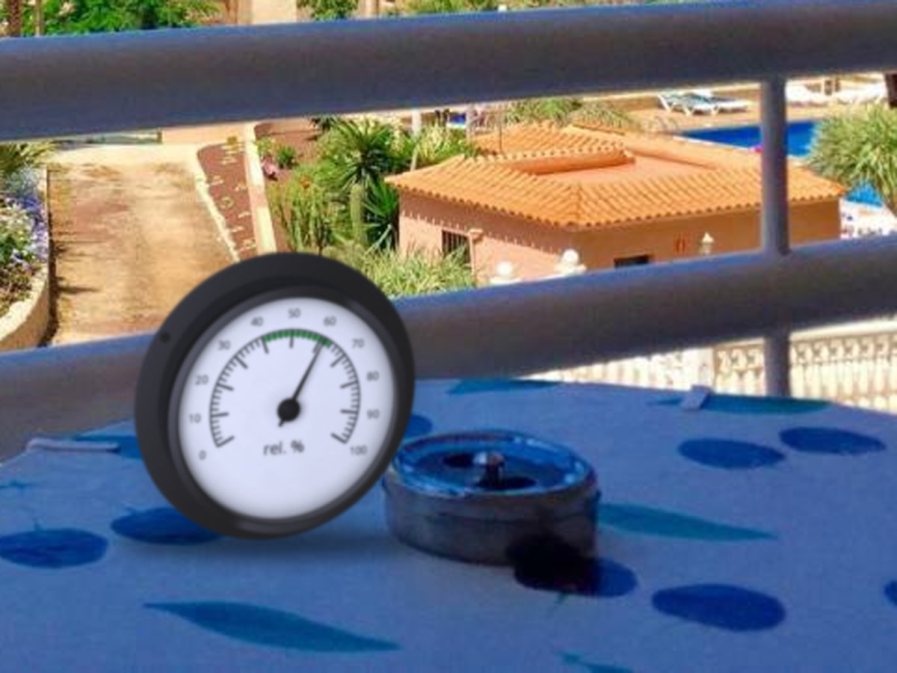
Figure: 60 %
